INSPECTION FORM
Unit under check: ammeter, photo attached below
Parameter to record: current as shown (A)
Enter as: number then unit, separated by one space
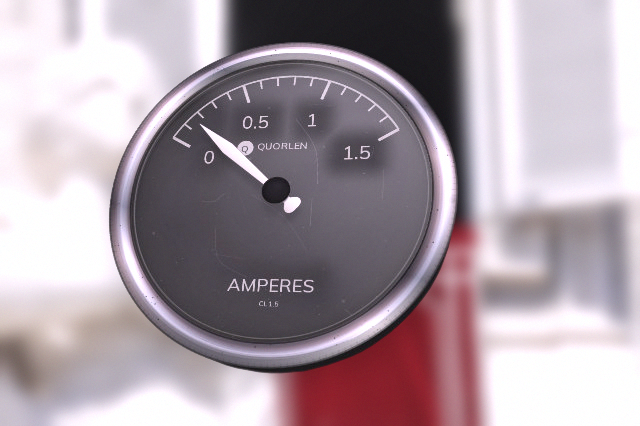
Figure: 0.15 A
